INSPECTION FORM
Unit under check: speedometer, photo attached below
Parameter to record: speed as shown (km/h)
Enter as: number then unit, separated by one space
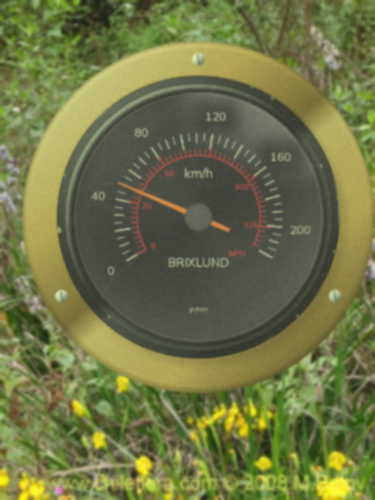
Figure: 50 km/h
